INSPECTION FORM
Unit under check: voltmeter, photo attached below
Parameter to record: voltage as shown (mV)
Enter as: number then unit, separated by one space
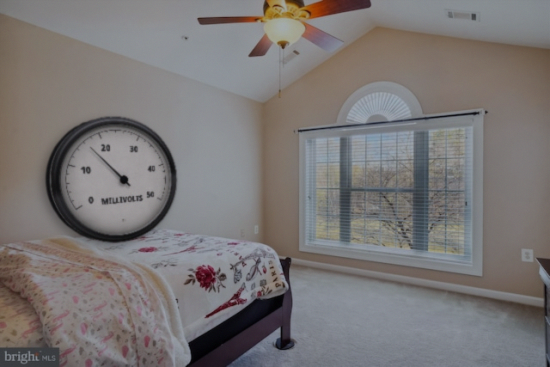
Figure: 16 mV
